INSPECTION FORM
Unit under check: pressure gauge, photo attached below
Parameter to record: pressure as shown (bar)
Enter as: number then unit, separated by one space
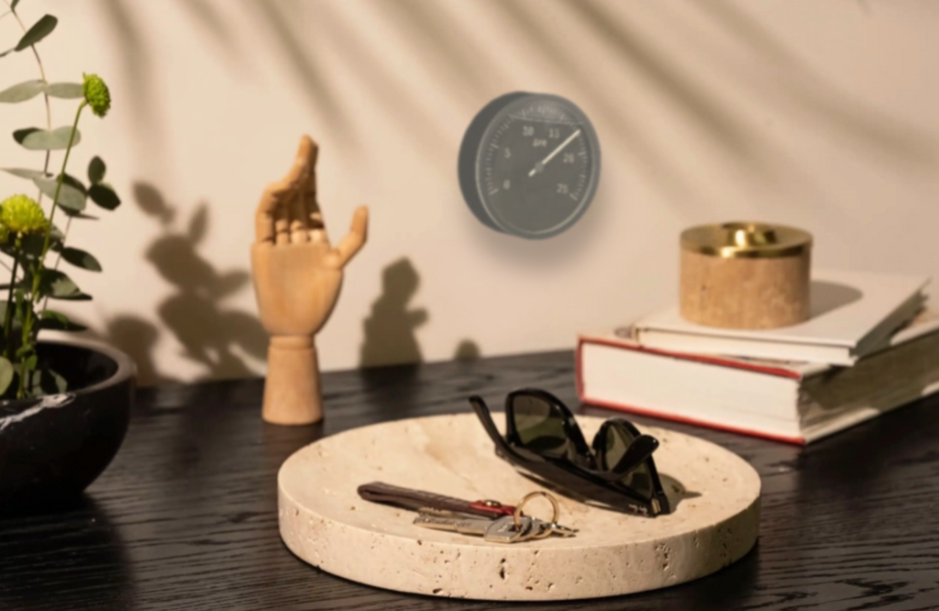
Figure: 17.5 bar
